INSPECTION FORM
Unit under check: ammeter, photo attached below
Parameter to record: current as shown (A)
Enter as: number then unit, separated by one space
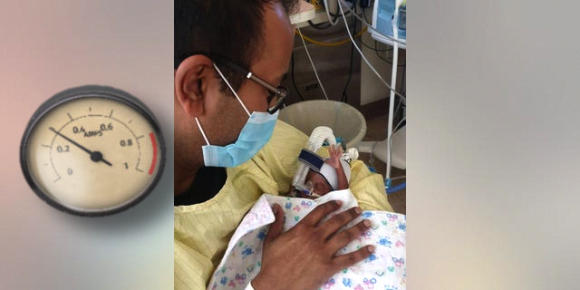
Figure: 0.3 A
